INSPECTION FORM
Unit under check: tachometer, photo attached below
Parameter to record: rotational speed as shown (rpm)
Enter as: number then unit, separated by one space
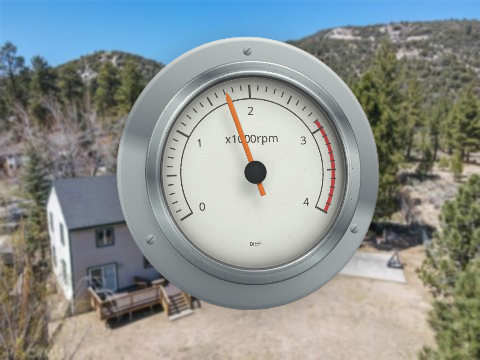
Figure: 1700 rpm
